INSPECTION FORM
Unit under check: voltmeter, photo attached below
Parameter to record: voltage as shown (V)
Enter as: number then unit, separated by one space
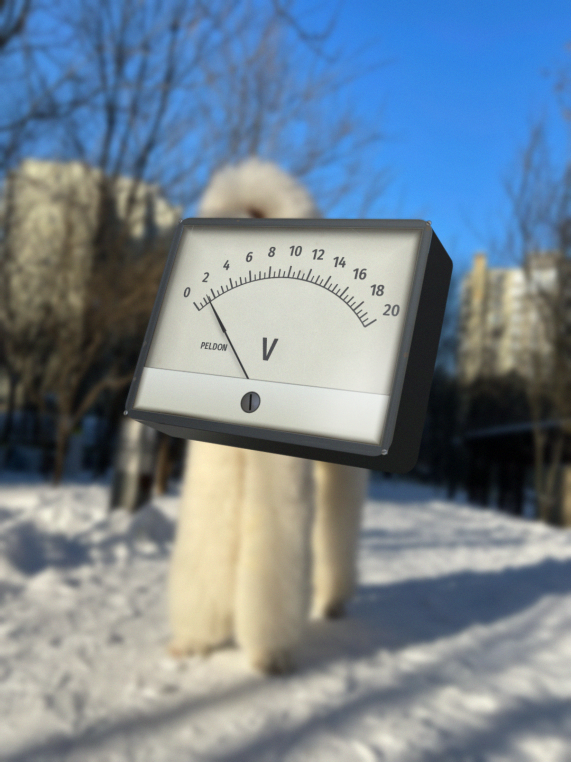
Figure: 1.5 V
